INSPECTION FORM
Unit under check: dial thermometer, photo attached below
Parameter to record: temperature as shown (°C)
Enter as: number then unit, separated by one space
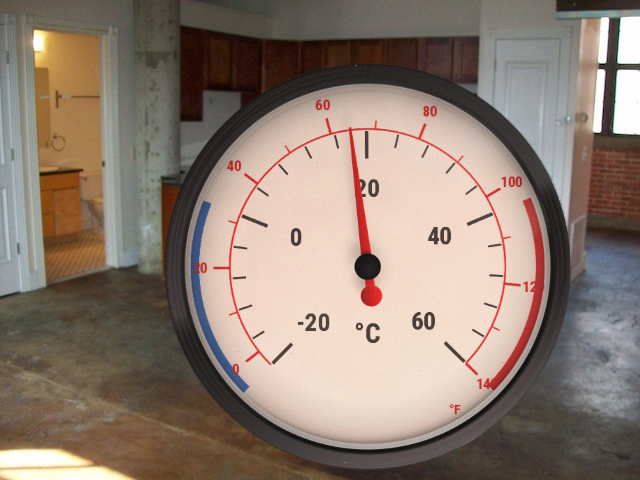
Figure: 18 °C
